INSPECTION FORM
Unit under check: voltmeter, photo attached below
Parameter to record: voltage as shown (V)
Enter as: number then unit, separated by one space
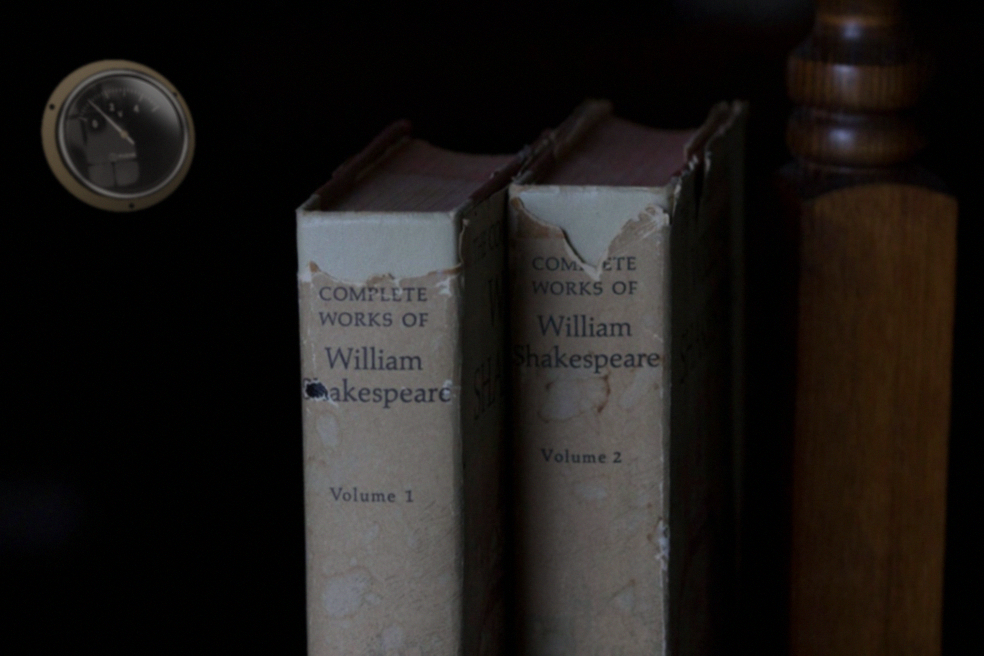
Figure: 1 V
